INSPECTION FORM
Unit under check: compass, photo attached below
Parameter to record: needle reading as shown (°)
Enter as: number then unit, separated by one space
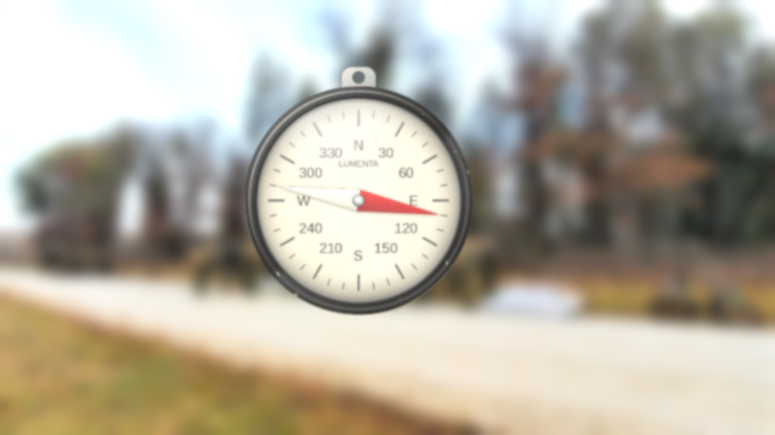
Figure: 100 °
